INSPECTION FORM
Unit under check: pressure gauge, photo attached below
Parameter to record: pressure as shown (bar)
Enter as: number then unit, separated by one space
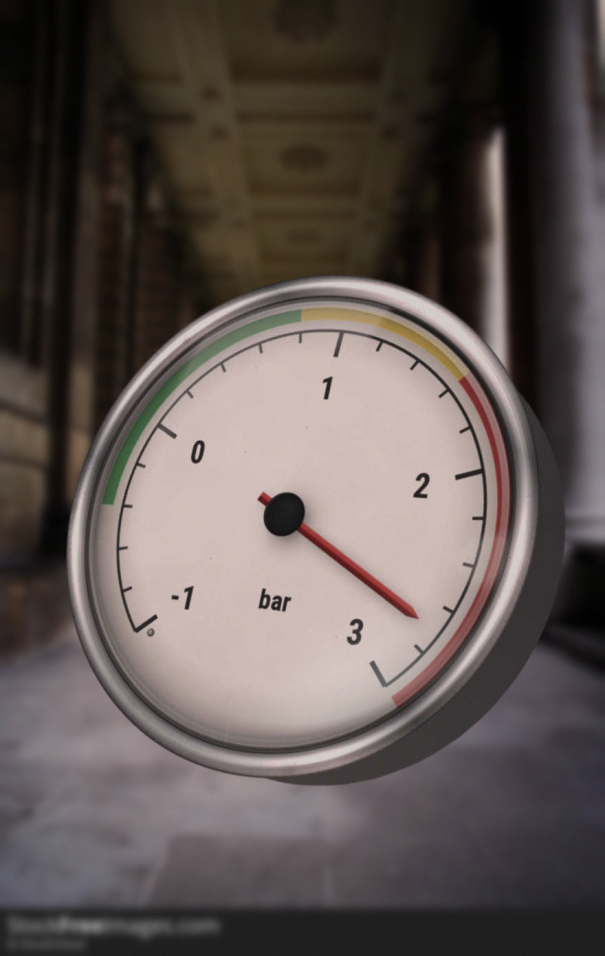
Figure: 2.7 bar
